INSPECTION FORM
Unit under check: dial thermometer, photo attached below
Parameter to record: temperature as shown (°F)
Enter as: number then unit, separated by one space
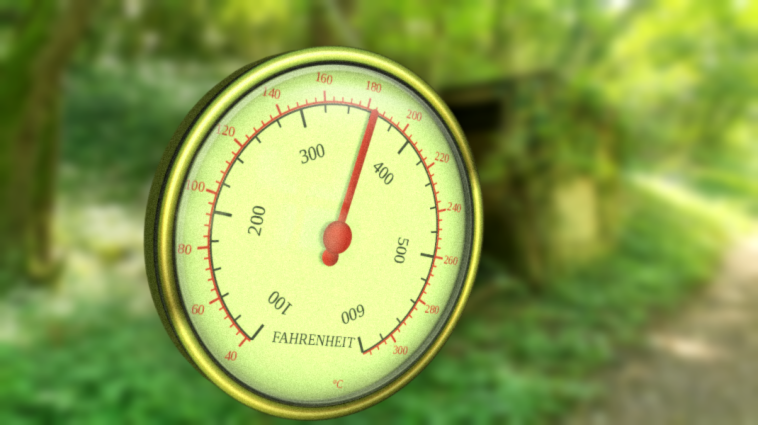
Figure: 360 °F
